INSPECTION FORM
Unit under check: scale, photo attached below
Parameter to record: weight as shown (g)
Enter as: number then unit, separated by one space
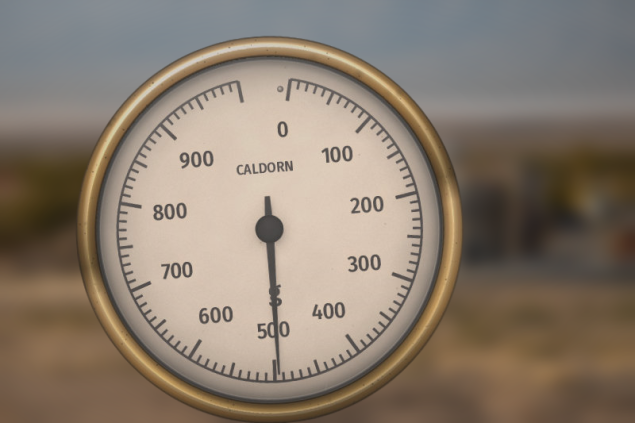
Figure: 495 g
